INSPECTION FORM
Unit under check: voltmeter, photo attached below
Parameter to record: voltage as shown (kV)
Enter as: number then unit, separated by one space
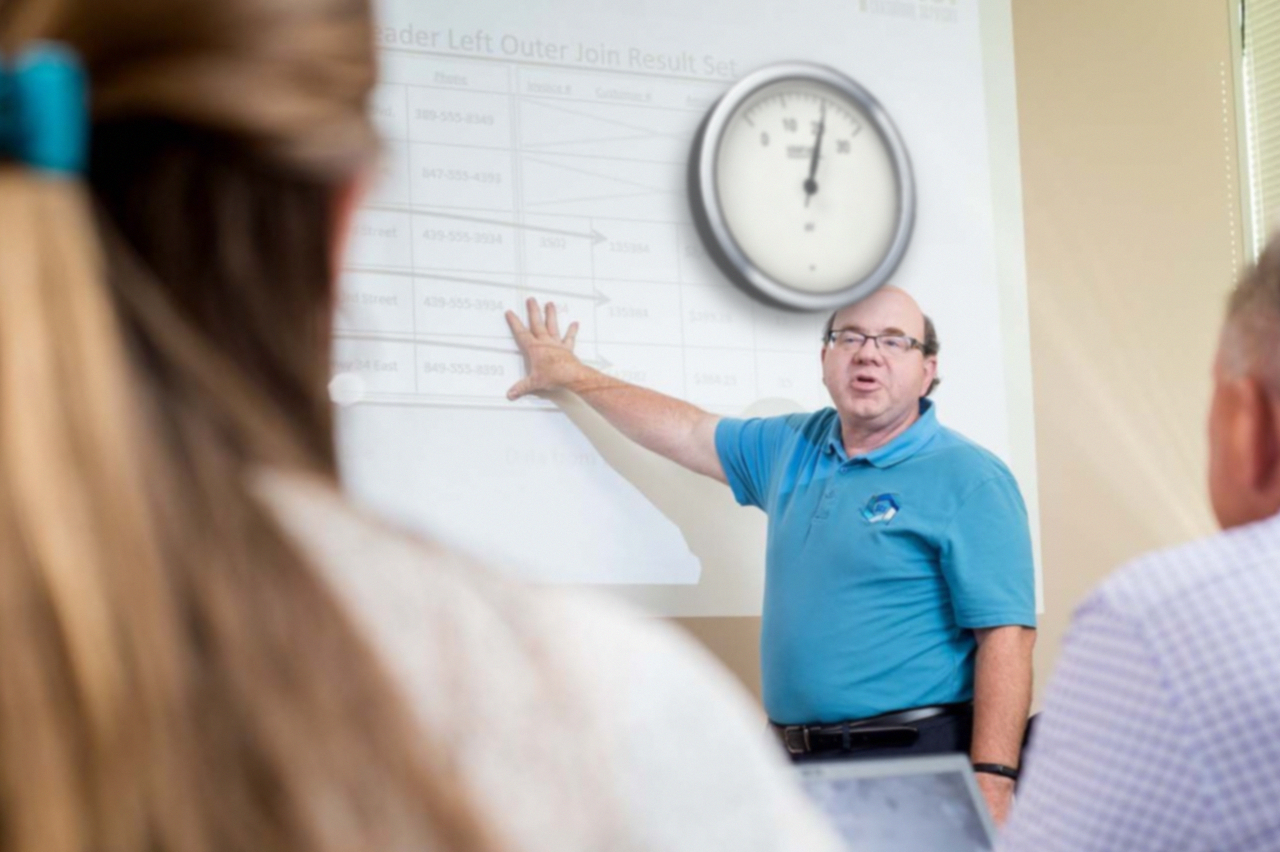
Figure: 20 kV
